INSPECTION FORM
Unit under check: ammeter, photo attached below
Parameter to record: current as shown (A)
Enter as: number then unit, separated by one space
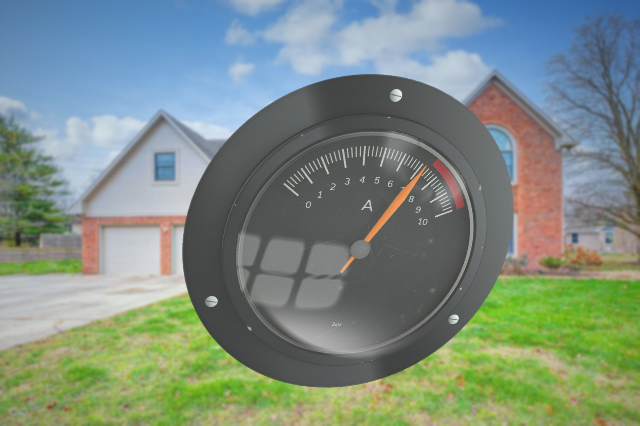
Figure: 7 A
